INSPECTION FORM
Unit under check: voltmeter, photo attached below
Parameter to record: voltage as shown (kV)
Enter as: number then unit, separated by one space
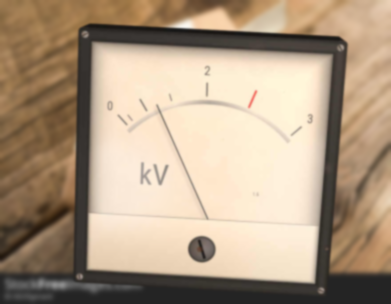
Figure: 1.25 kV
